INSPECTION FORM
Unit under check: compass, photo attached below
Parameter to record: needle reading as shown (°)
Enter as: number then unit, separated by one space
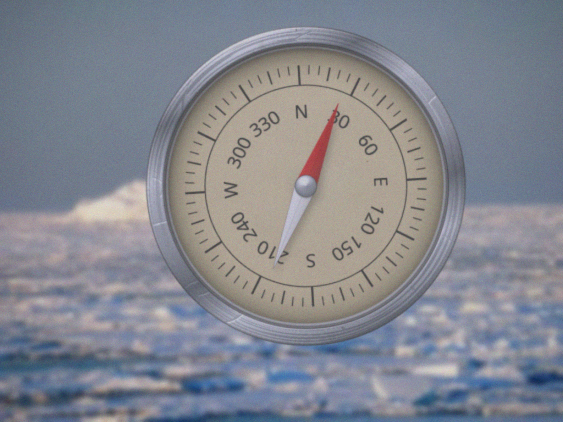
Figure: 25 °
